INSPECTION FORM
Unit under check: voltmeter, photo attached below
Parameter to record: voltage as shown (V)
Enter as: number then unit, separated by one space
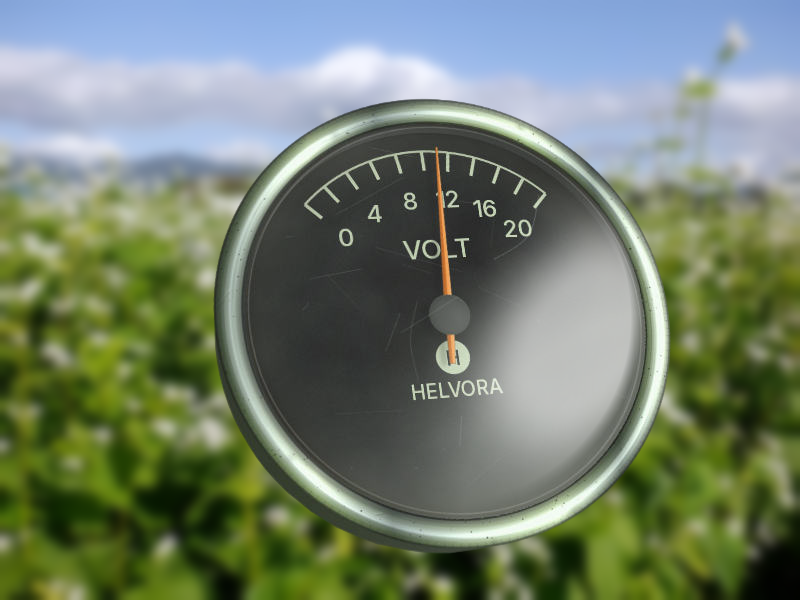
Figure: 11 V
